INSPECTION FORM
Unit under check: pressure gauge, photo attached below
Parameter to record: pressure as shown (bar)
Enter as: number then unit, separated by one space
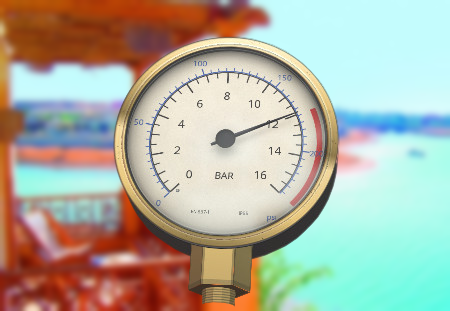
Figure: 12 bar
